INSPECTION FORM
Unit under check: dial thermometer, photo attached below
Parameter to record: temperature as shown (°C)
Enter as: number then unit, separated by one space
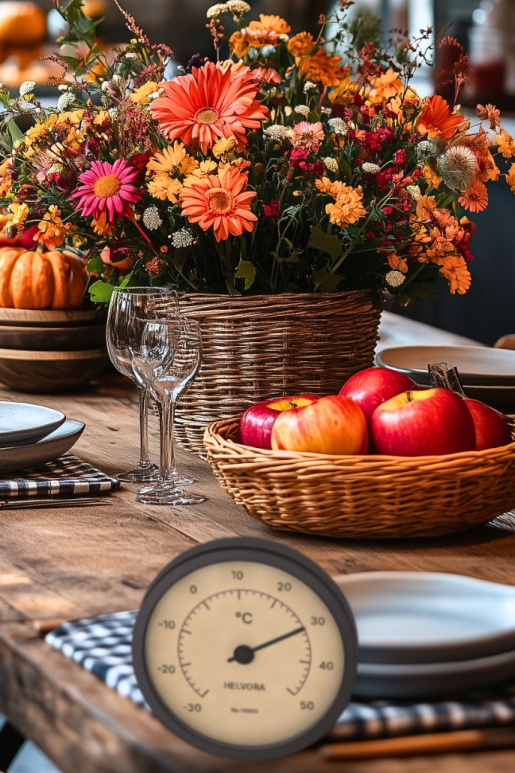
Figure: 30 °C
